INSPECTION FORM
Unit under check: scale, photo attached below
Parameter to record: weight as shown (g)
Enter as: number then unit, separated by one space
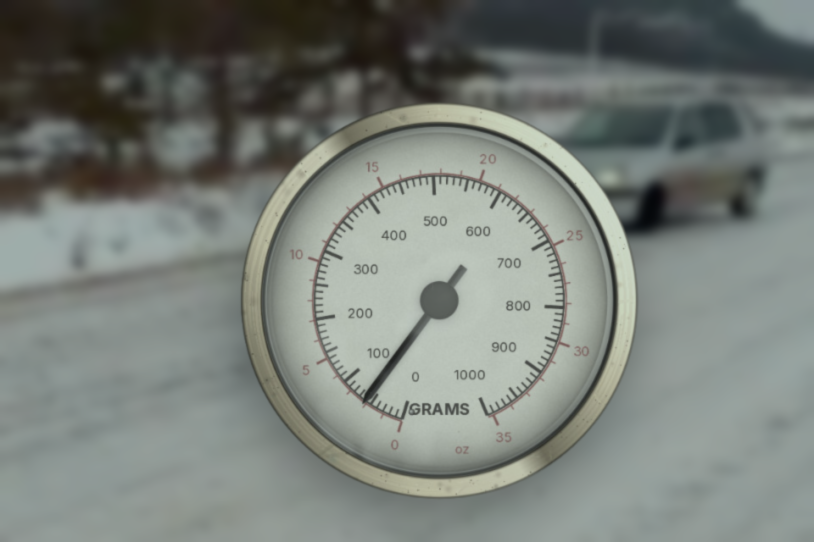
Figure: 60 g
